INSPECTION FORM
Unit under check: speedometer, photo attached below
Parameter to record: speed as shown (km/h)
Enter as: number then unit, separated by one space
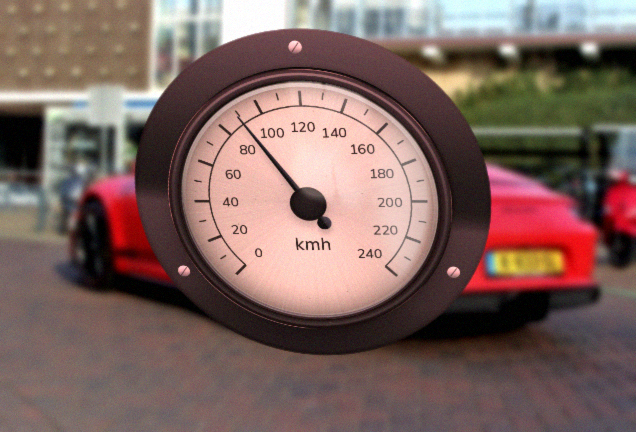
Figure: 90 km/h
